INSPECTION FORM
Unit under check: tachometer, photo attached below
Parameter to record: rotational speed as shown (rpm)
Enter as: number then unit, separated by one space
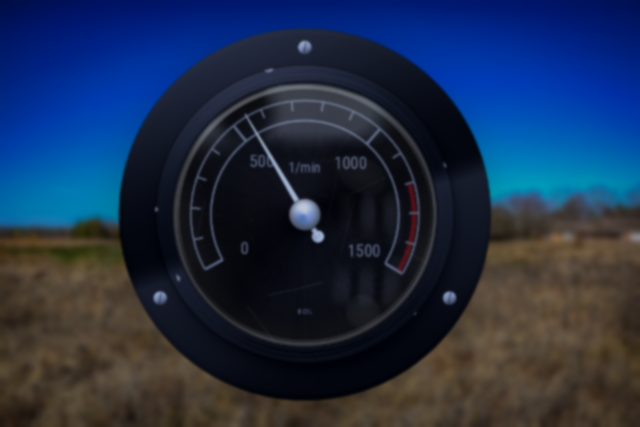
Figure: 550 rpm
